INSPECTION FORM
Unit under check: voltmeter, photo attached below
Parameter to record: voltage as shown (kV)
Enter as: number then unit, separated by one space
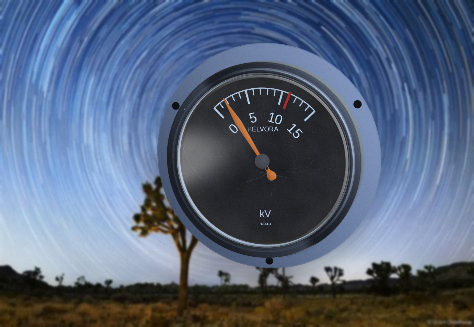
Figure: 2 kV
